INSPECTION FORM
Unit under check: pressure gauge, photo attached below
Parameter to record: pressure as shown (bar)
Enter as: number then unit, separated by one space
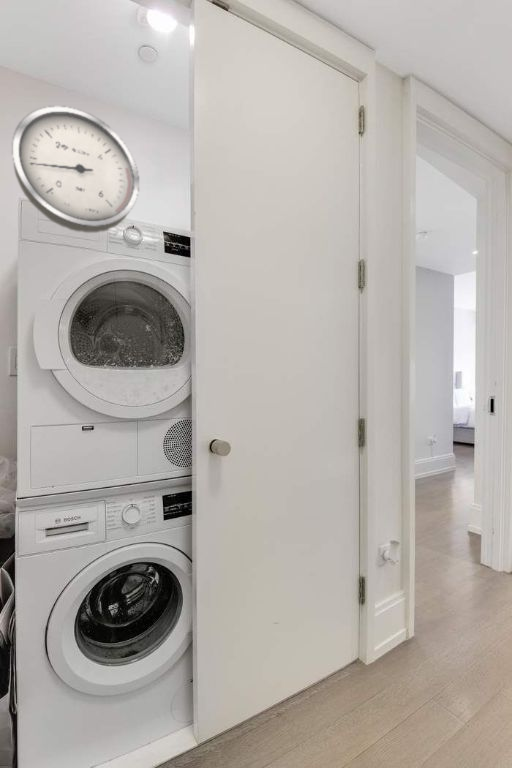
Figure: 0.8 bar
